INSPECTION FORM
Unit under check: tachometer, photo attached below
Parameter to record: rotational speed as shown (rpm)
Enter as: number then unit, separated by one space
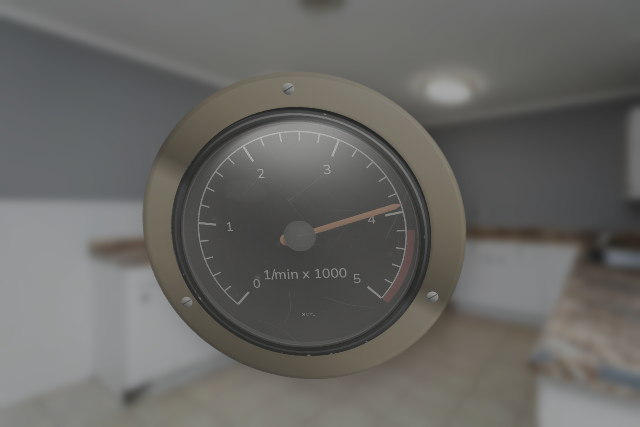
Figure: 3900 rpm
